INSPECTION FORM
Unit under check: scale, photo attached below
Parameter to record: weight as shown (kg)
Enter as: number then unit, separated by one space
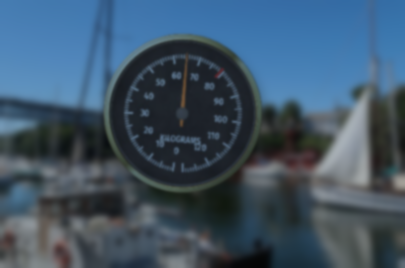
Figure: 65 kg
